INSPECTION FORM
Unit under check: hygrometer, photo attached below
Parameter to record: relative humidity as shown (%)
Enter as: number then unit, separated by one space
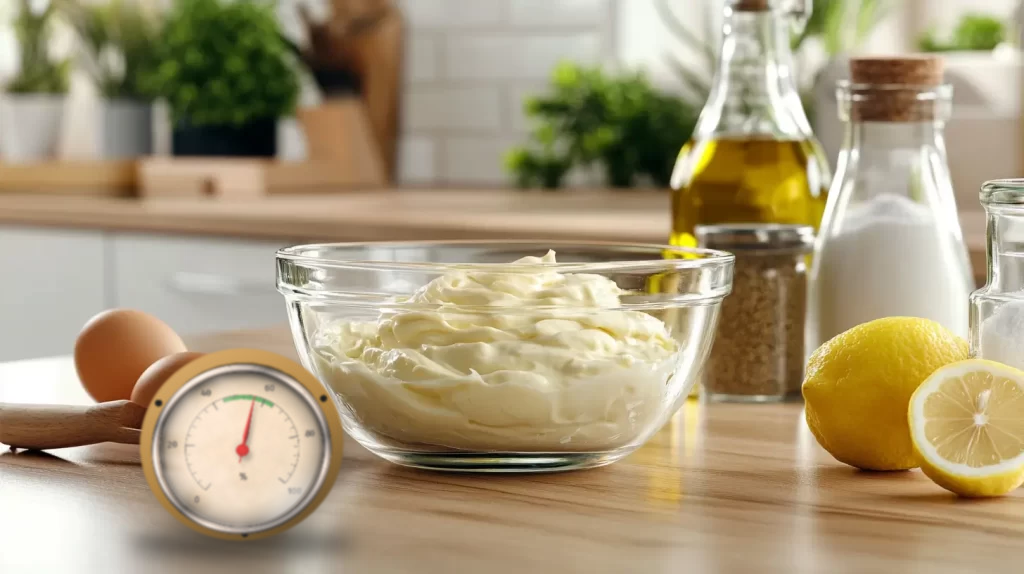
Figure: 56 %
